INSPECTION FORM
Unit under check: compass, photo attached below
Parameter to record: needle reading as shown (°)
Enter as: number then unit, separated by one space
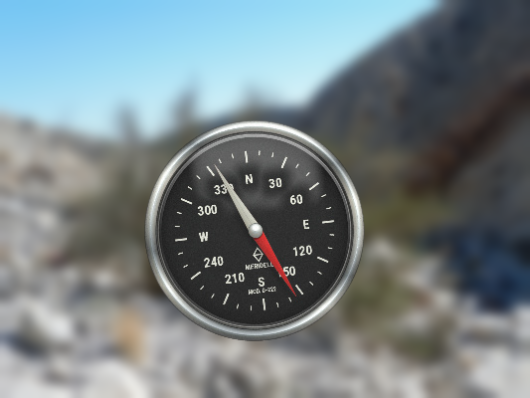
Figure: 155 °
